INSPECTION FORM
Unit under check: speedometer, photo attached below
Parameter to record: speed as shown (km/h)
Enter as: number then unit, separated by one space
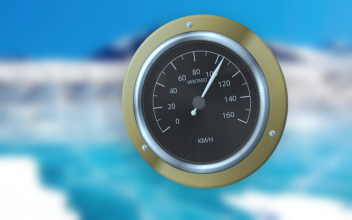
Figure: 105 km/h
